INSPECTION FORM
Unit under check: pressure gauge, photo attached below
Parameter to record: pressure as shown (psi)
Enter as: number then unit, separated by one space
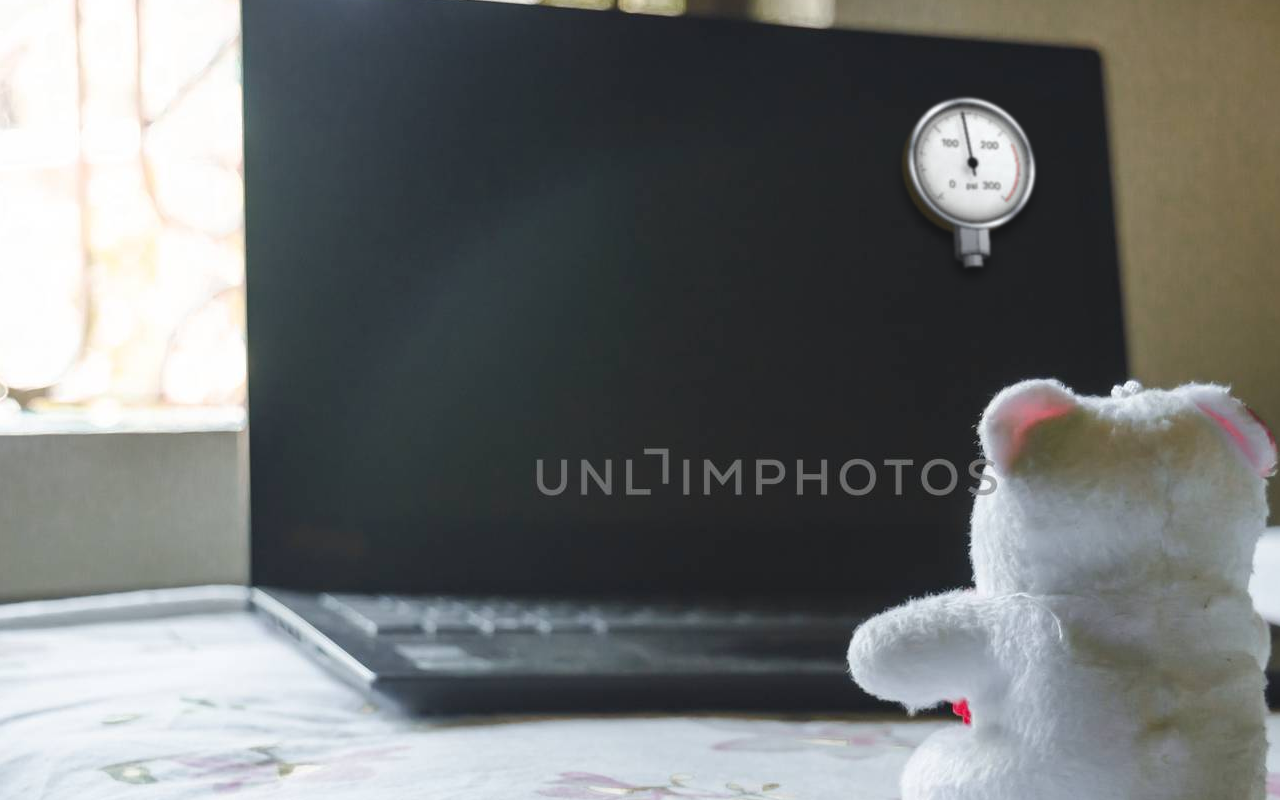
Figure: 140 psi
